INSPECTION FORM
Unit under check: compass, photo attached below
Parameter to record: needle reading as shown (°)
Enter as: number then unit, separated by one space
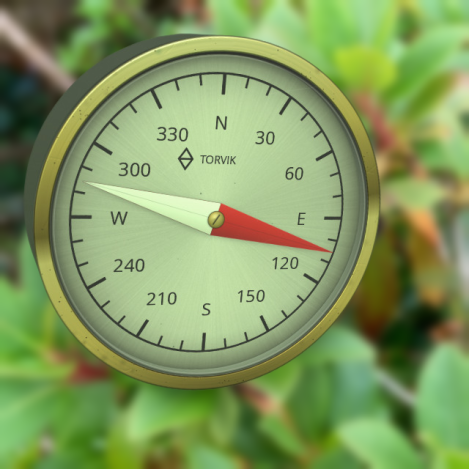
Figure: 105 °
